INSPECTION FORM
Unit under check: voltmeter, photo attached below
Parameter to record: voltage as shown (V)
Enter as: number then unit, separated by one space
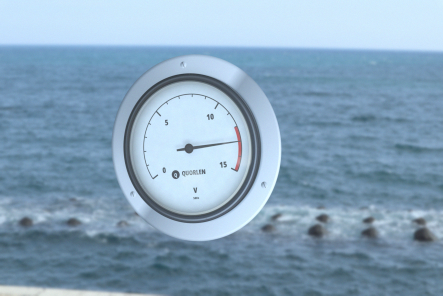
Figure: 13 V
